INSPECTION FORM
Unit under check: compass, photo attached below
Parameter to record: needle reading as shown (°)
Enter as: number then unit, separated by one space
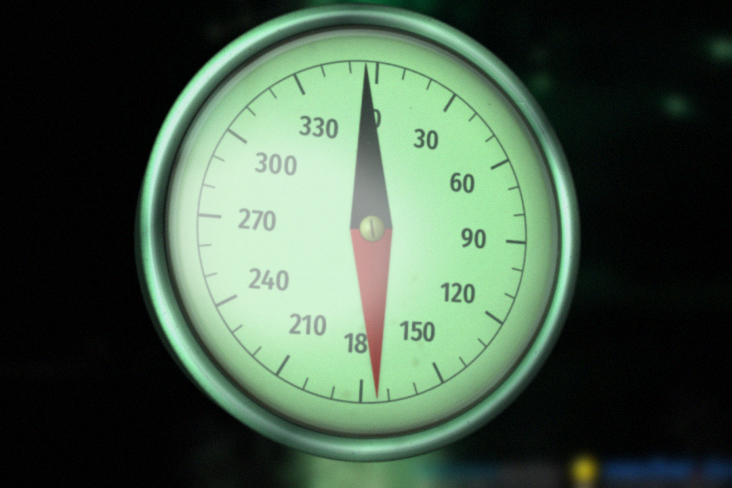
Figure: 175 °
